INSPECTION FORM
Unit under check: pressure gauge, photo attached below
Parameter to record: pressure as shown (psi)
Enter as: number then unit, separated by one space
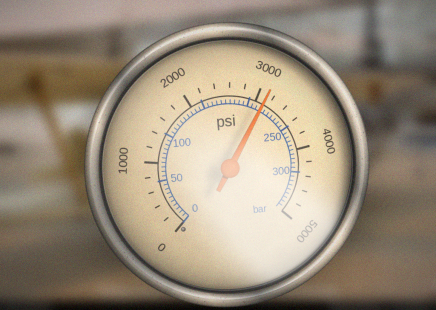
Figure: 3100 psi
